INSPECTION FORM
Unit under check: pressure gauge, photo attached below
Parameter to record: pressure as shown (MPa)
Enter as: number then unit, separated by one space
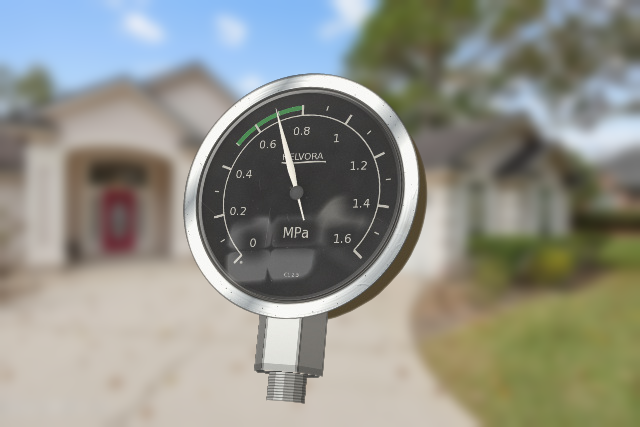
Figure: 0.7 MPa
